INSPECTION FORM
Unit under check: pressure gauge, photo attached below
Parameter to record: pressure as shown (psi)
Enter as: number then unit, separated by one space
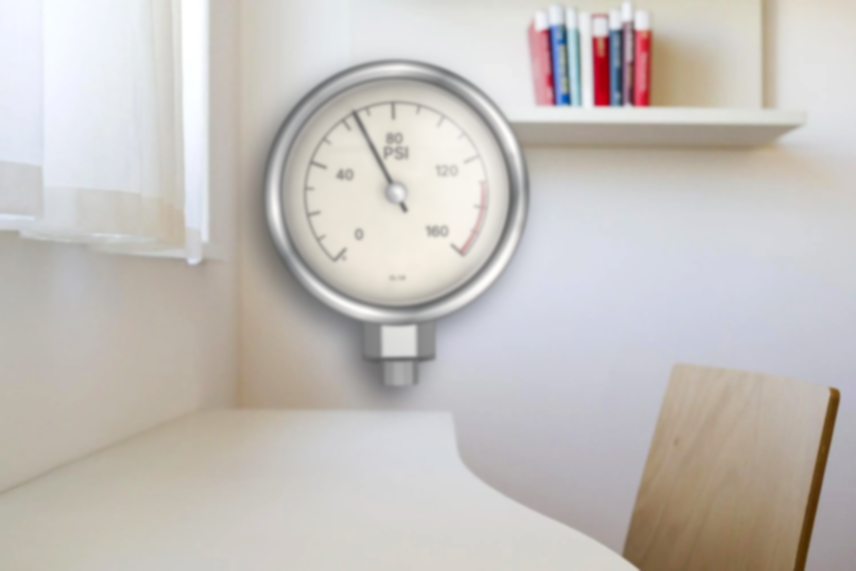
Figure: 65 psi
